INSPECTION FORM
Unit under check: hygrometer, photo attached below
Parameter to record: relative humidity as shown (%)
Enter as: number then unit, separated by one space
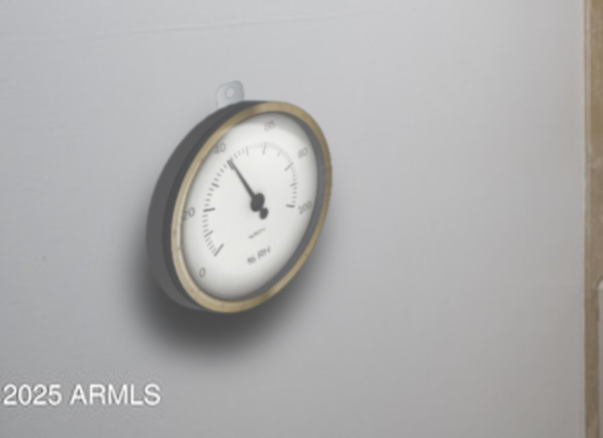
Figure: 40 %
